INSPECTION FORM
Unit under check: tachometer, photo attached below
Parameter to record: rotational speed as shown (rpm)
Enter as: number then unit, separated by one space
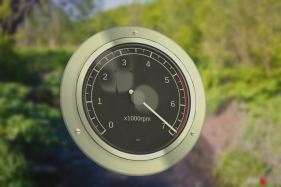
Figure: 6875 rpm
